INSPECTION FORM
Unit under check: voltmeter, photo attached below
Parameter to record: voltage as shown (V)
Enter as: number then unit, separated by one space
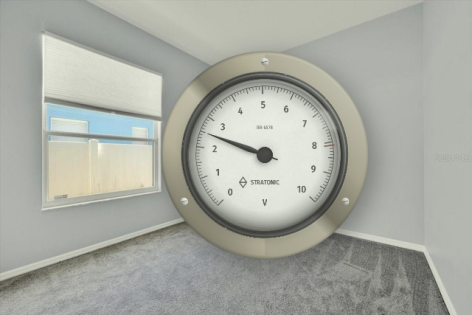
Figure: 2.5 V
